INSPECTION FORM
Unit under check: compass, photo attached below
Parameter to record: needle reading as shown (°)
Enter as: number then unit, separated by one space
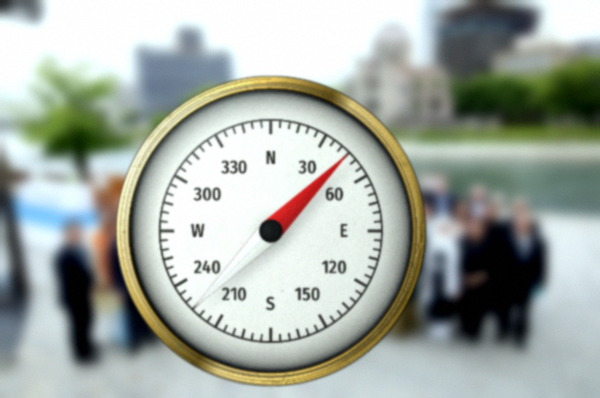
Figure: 45 °
